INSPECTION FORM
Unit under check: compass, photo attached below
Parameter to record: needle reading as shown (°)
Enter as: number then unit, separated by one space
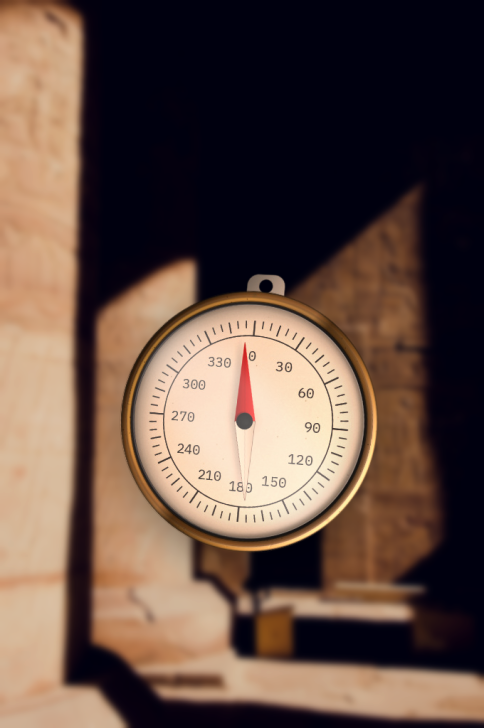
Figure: 355 °
